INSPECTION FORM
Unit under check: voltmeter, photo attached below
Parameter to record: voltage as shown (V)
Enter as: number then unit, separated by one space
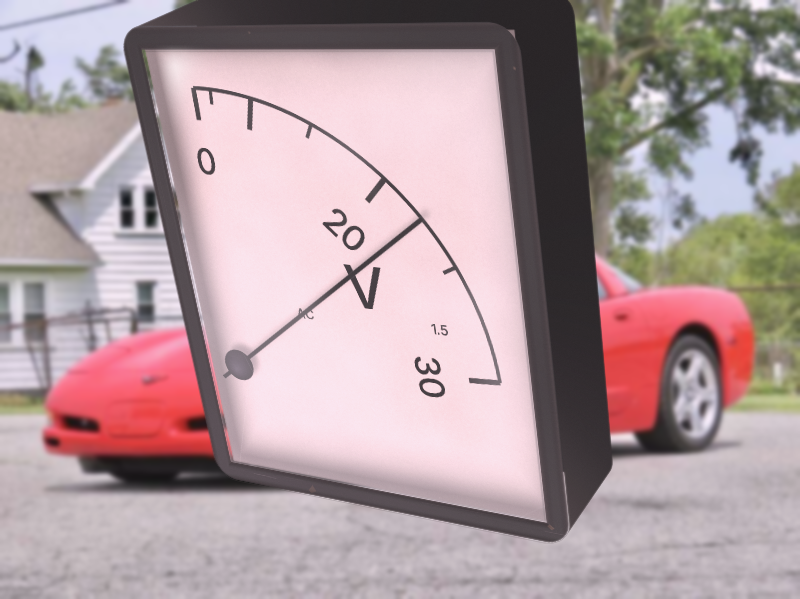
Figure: 22.5 V
